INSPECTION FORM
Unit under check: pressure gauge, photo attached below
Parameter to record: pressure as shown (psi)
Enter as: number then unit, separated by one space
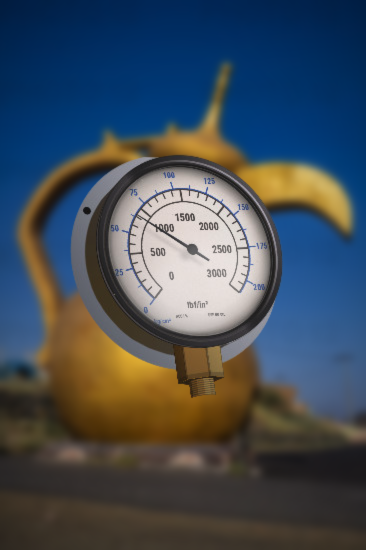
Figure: 900 psi
